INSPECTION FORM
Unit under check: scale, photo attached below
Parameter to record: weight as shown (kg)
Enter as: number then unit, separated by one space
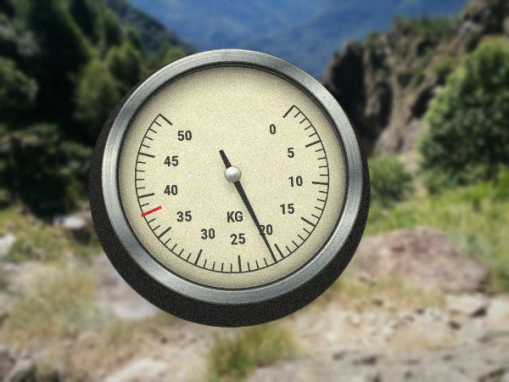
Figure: 21 kg
